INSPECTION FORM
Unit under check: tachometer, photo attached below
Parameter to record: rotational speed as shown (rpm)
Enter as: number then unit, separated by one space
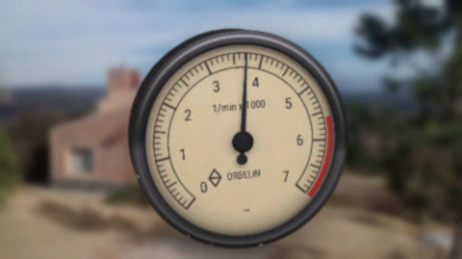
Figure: 3700 rpm
